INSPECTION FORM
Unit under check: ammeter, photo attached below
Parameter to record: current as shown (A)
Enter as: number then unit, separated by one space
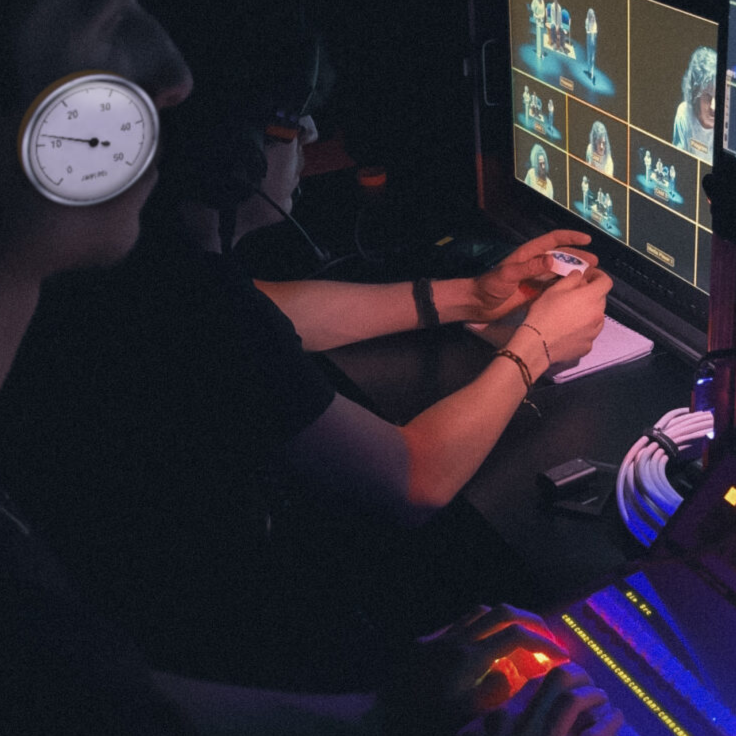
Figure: 12.5 A
